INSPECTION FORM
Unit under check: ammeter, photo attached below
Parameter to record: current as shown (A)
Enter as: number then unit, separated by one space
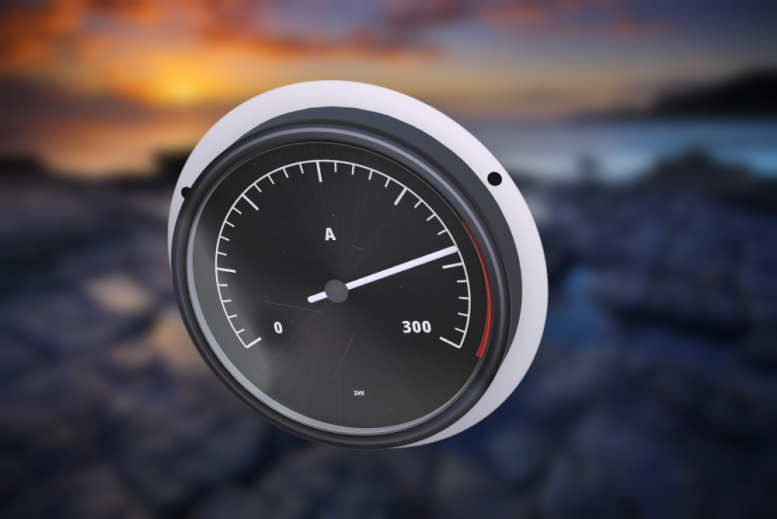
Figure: 240 A
